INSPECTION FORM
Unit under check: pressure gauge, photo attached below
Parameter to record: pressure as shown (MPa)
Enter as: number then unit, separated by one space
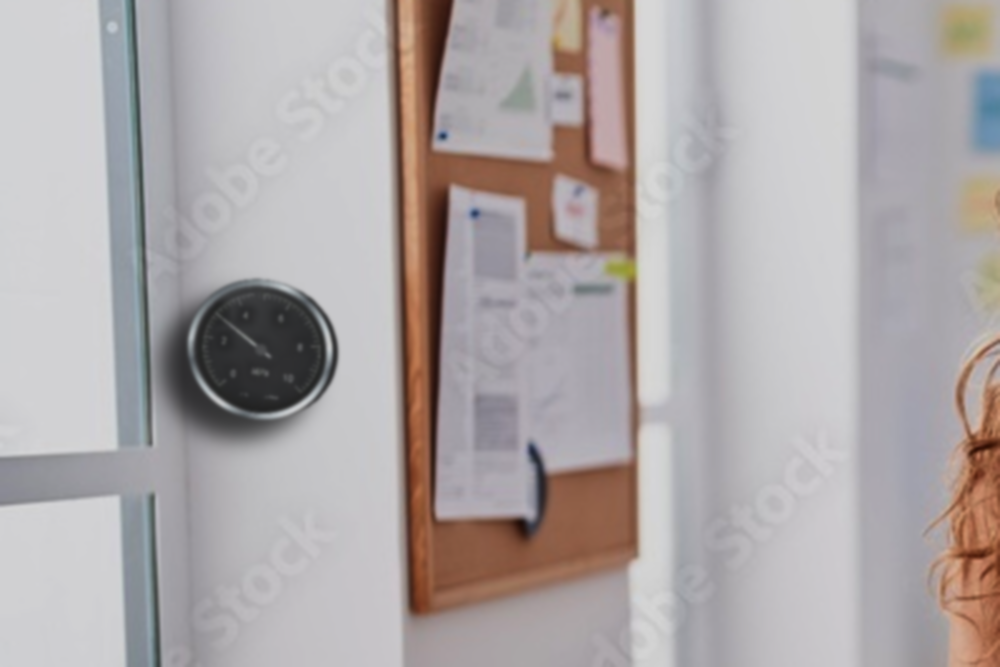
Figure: 3 MPa
